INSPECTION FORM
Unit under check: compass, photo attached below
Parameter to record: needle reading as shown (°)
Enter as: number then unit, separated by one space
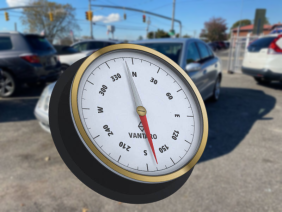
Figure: 170 °
